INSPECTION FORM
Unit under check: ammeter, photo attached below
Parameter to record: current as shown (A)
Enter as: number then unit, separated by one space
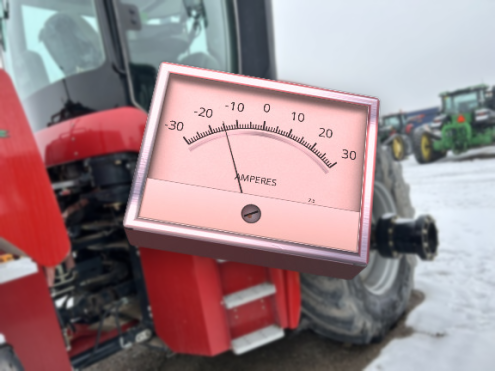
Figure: -15 A
